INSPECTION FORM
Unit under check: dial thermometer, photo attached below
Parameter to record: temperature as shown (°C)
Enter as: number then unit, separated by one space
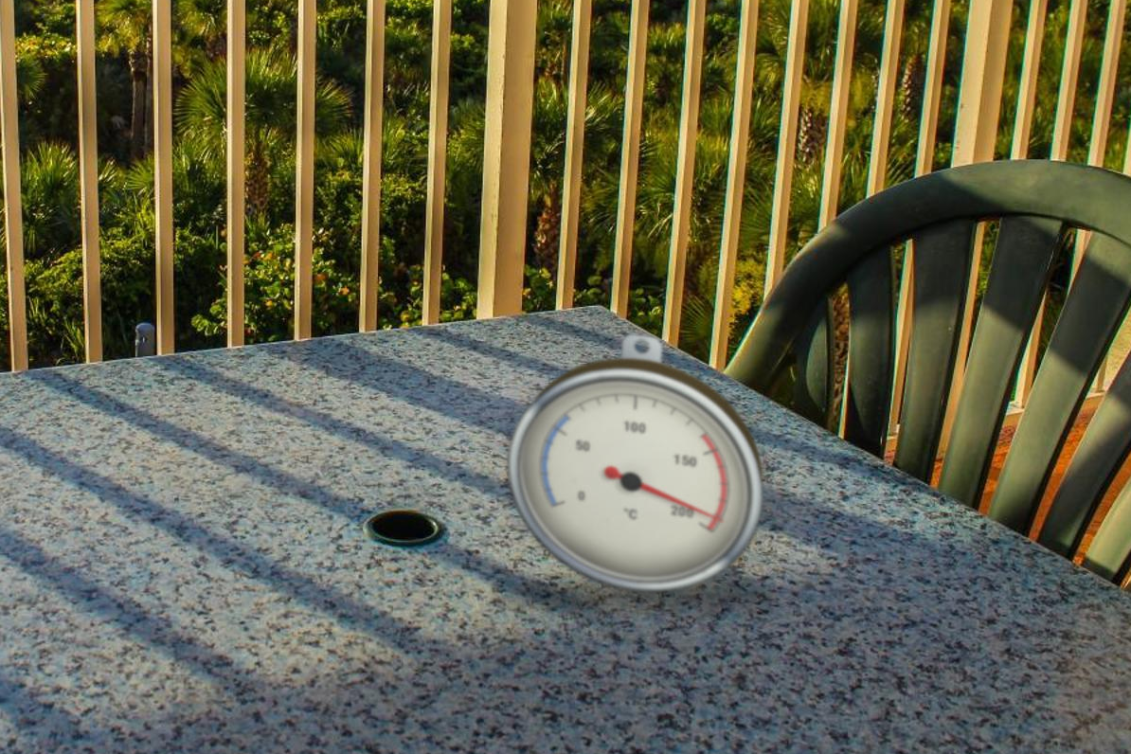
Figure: 190 °C
